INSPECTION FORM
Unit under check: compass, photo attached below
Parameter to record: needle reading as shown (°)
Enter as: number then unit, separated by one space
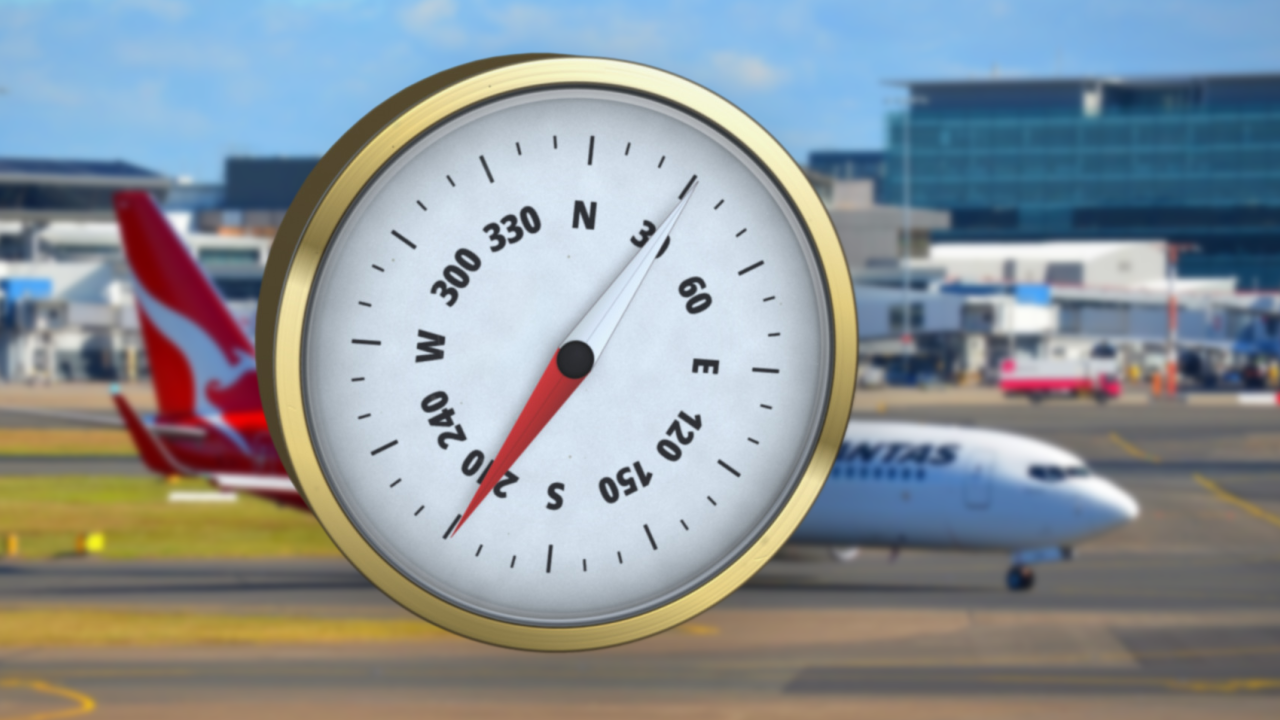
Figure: 210 °
